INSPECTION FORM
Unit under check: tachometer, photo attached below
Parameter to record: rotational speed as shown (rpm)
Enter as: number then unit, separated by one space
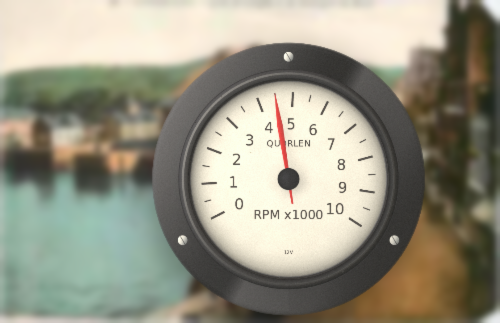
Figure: 4500 rpm
